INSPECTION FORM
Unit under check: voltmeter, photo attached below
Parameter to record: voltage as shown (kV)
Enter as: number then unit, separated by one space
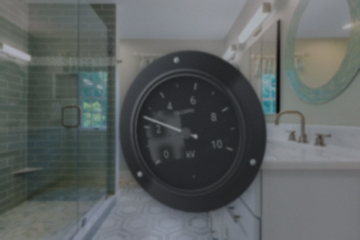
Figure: 2.5 kV
